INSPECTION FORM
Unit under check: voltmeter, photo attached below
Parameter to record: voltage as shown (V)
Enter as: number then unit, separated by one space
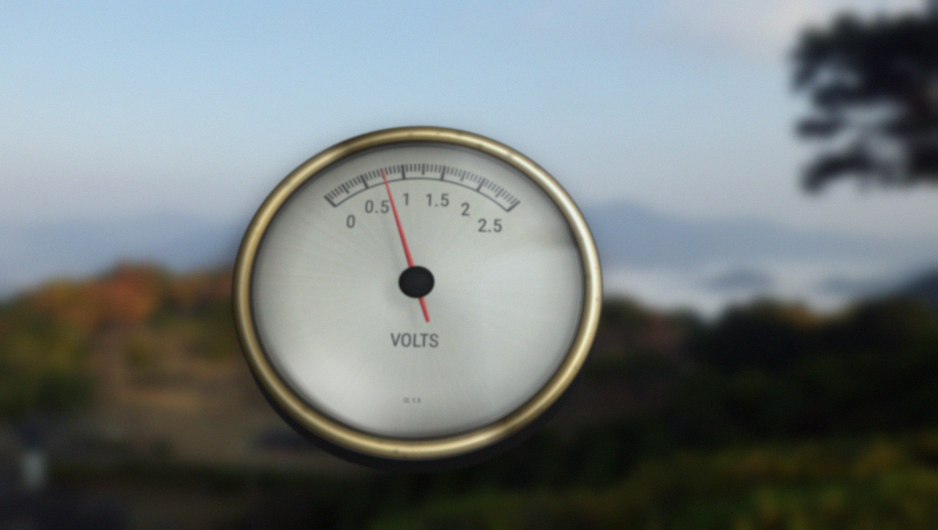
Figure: 0.75 V
